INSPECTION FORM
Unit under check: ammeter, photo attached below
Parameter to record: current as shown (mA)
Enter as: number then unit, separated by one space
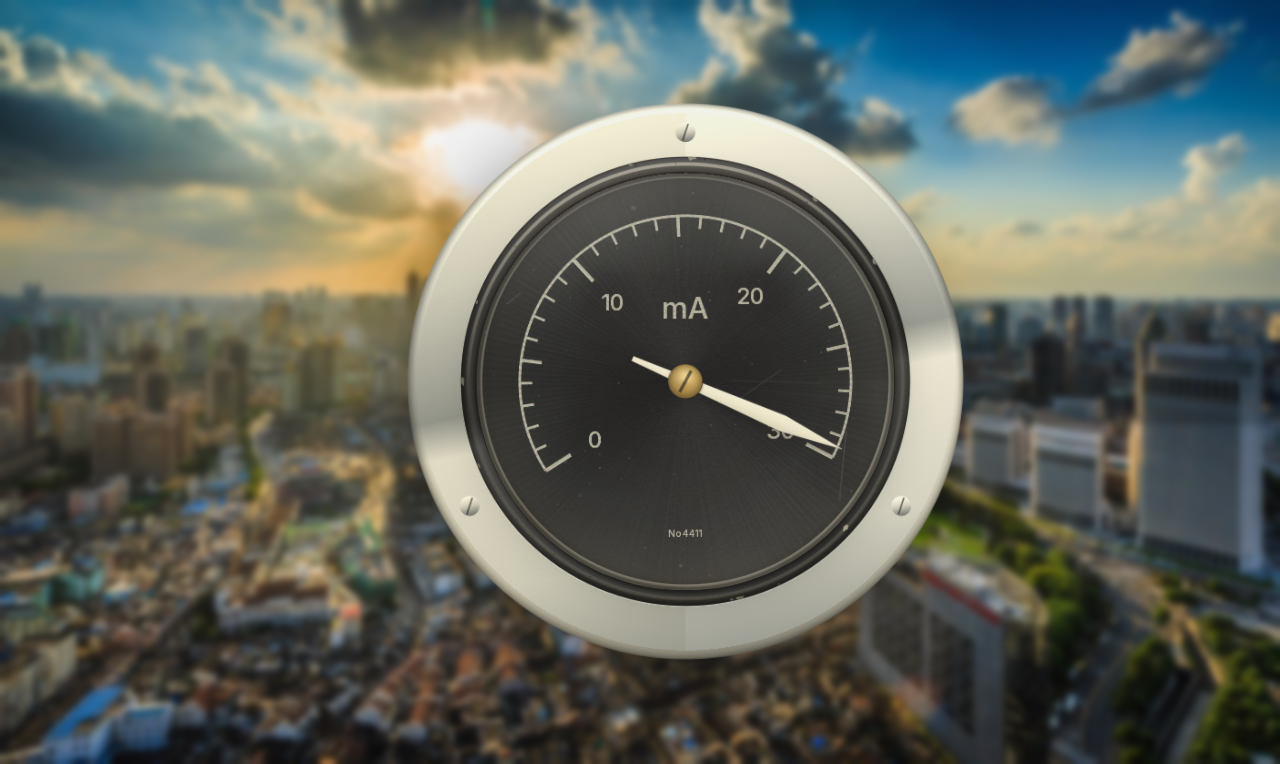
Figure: 29.5 mA
